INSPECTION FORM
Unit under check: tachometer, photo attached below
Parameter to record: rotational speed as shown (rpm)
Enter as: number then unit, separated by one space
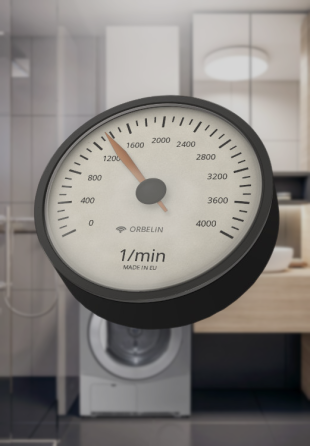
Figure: 1350 rpm
